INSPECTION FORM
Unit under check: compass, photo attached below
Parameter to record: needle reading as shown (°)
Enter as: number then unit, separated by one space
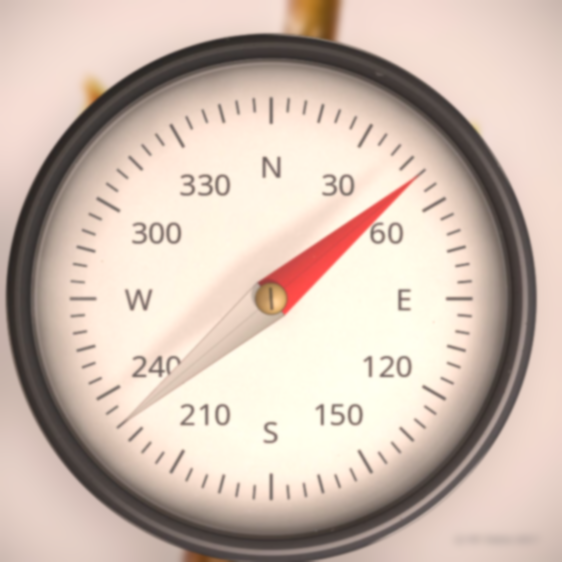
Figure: 50 °
